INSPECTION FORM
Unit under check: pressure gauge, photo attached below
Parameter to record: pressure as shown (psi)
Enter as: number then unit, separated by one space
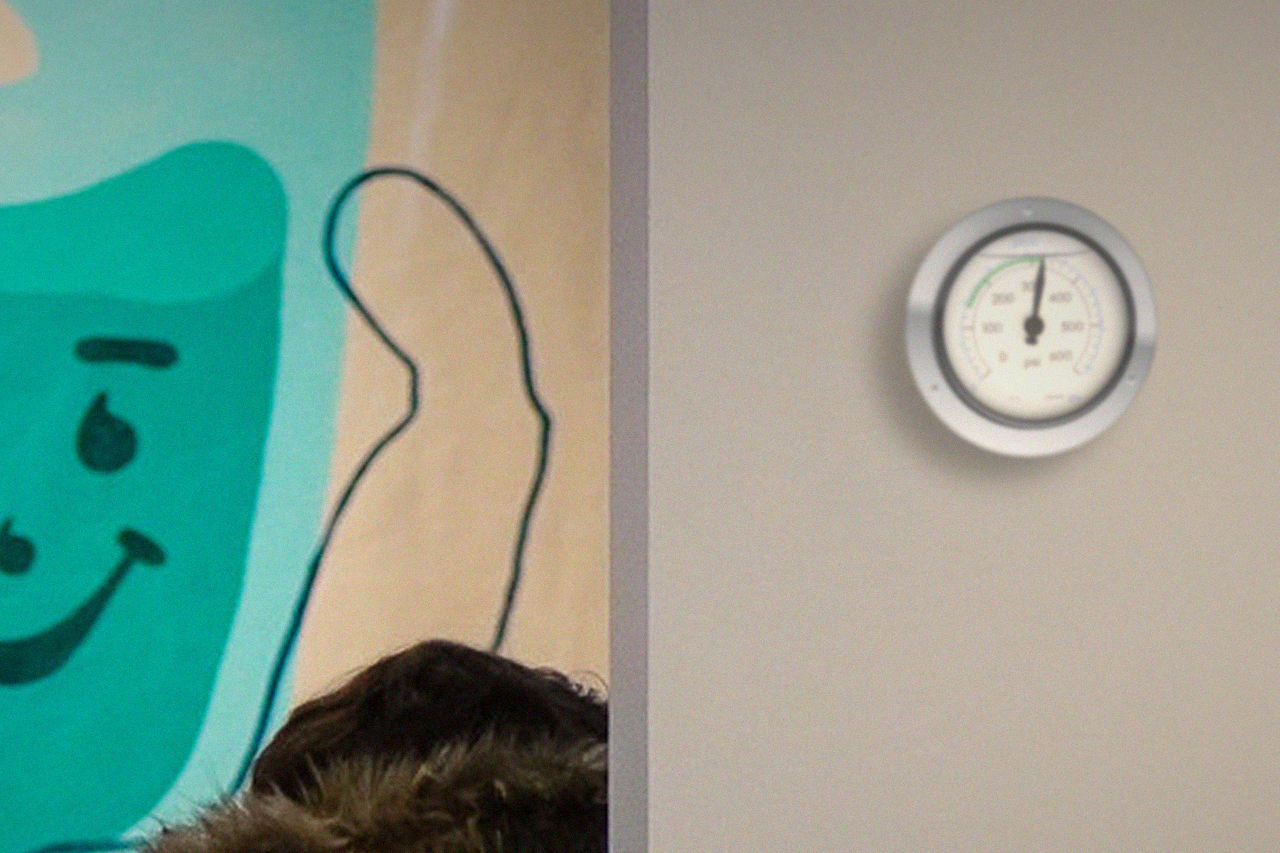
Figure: 320 psi
